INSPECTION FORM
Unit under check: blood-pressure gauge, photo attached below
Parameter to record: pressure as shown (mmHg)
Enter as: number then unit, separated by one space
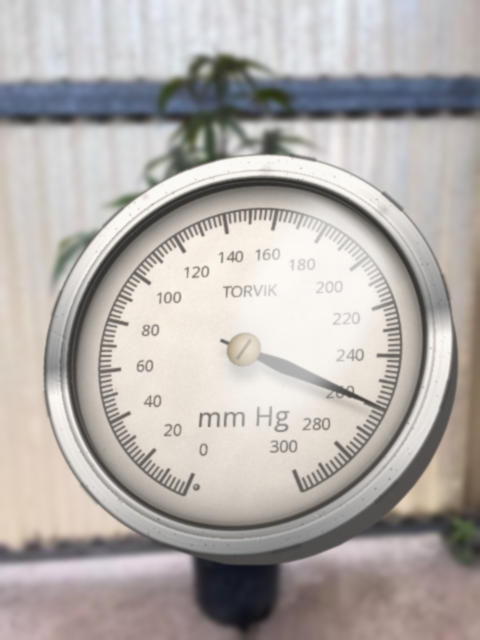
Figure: 260 mmHg
